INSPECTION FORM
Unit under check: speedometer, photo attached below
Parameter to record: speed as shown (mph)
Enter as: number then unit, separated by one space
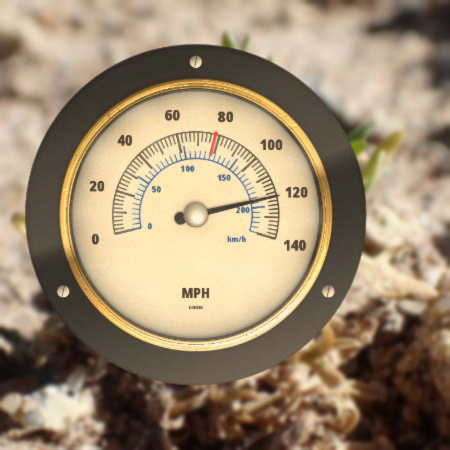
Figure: 120 mph
